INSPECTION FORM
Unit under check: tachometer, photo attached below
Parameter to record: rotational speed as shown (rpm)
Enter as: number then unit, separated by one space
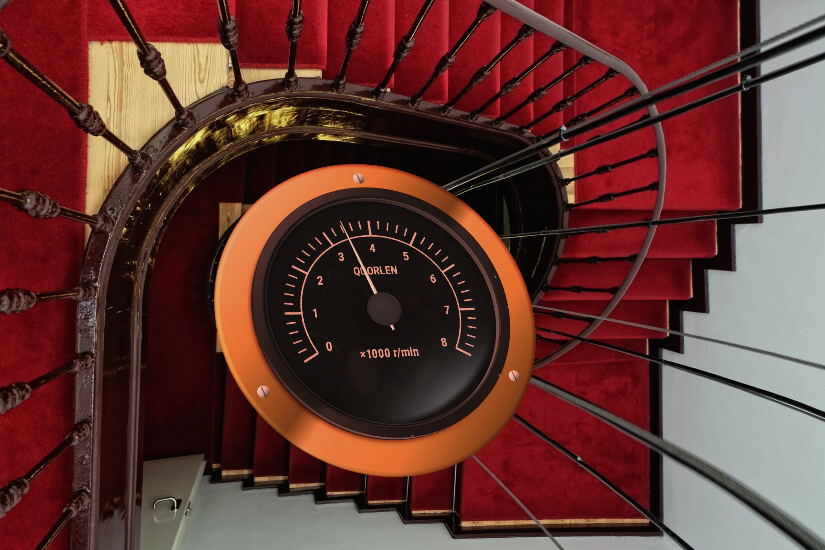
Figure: 3400 rpm
